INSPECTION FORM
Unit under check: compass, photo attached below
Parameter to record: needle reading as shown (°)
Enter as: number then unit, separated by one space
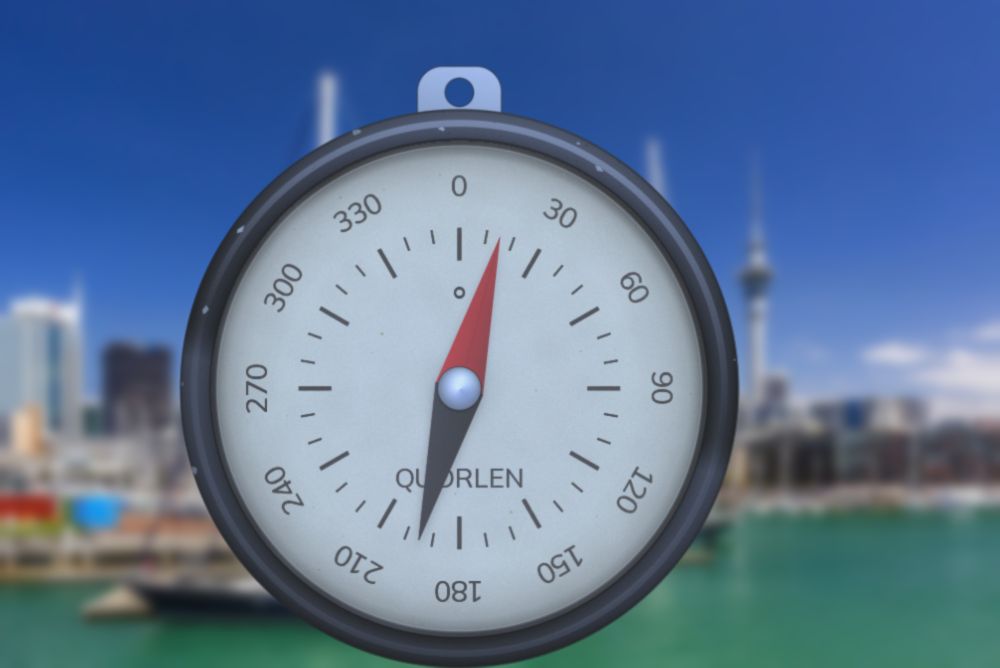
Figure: 15 °
